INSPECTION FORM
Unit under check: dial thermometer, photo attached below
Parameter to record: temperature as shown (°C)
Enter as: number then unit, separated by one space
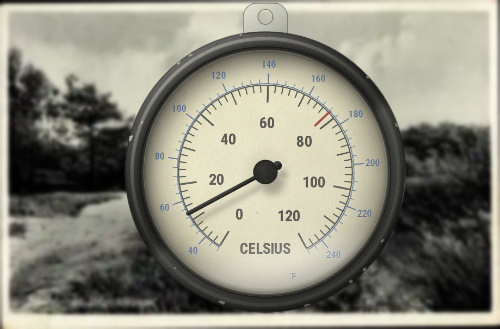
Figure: 12 °C
